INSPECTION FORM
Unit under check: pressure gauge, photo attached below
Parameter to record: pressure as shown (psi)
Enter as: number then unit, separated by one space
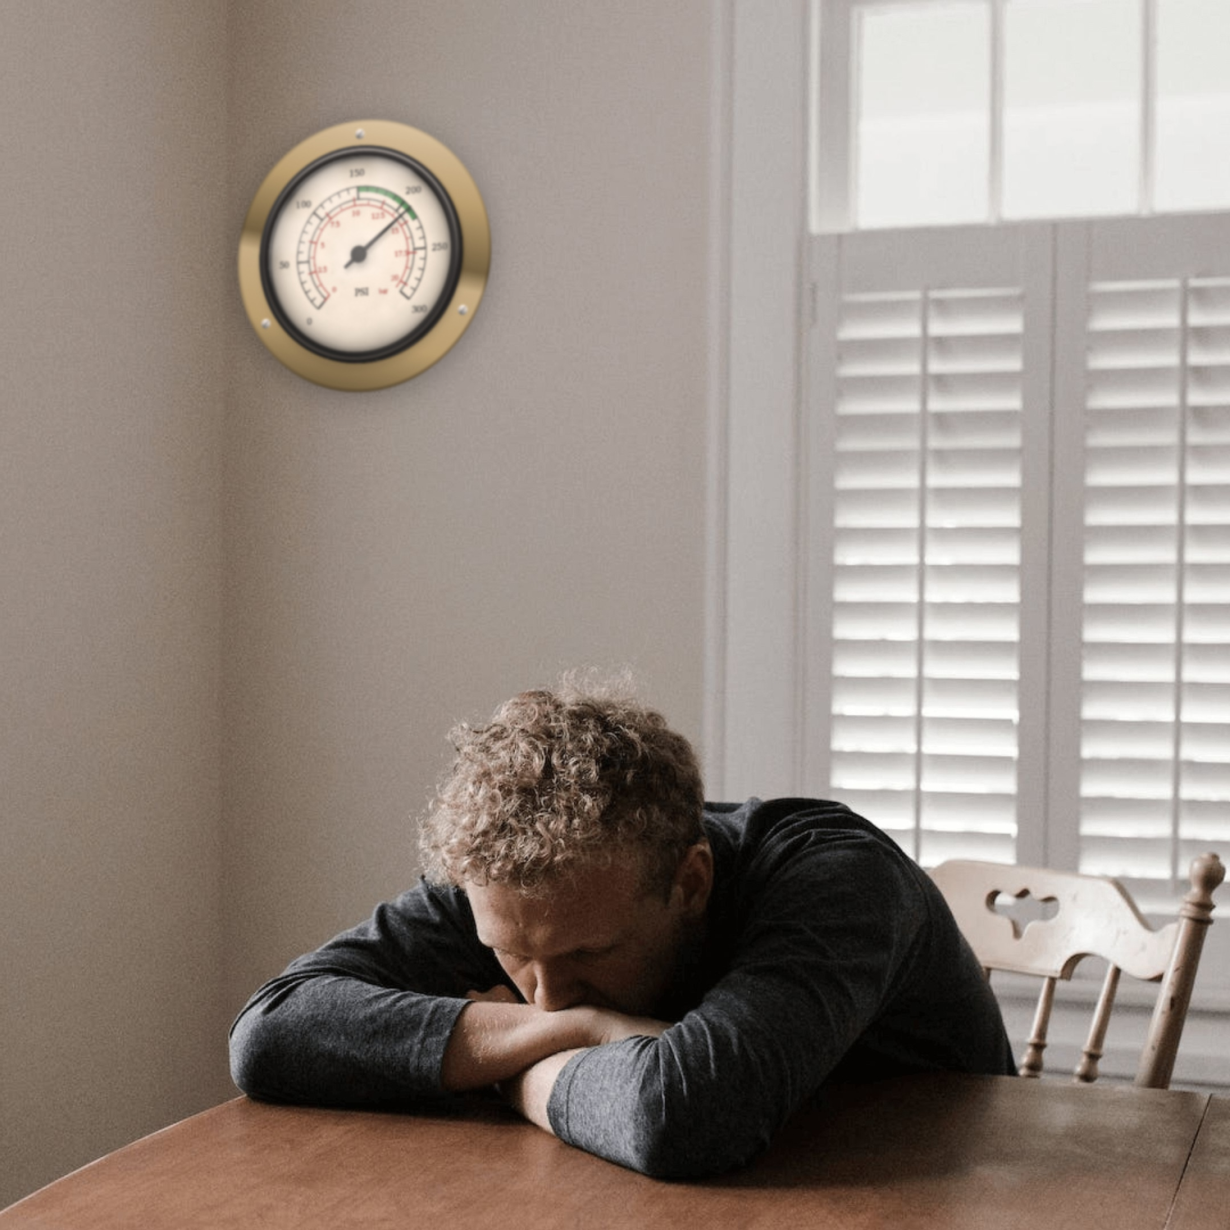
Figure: 210 psi
